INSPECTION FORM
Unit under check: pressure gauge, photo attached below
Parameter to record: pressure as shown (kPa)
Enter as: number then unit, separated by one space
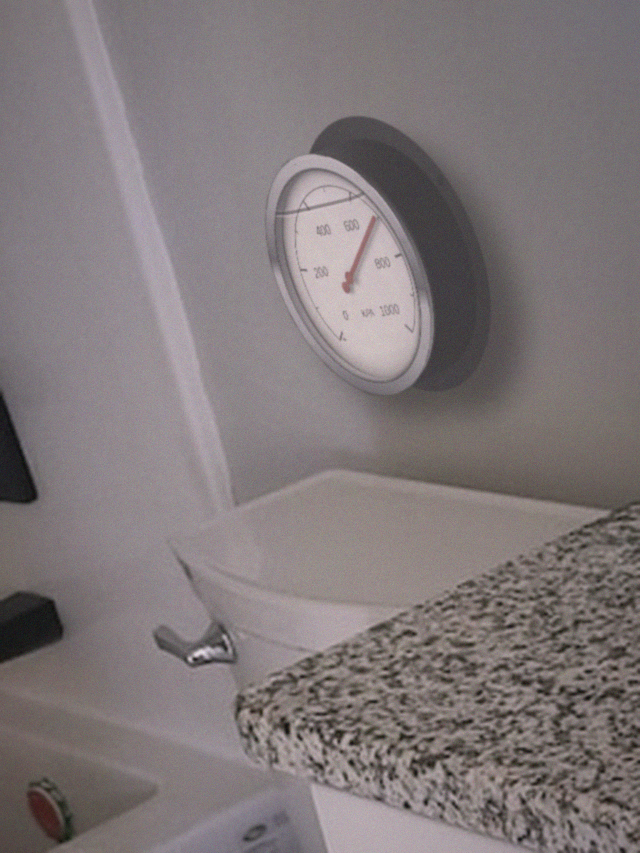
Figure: 700 kPa
